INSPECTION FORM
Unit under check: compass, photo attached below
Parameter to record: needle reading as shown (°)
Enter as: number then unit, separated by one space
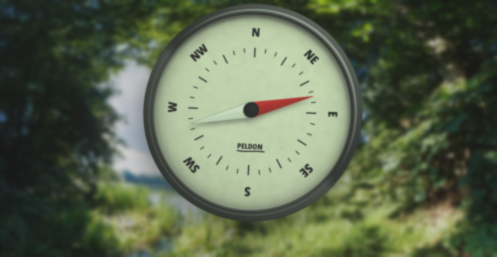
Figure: 75 °
